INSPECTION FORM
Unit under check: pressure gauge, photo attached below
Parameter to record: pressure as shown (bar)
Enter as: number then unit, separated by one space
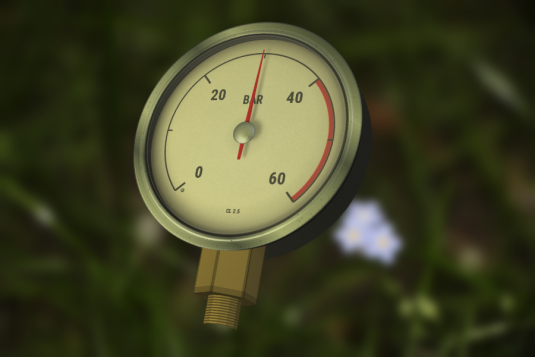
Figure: 30 bar
